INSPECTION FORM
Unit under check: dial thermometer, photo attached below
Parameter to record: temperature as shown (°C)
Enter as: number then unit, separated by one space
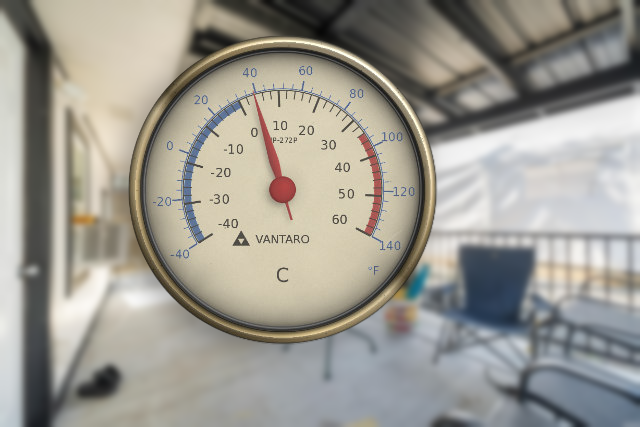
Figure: 4 °C
